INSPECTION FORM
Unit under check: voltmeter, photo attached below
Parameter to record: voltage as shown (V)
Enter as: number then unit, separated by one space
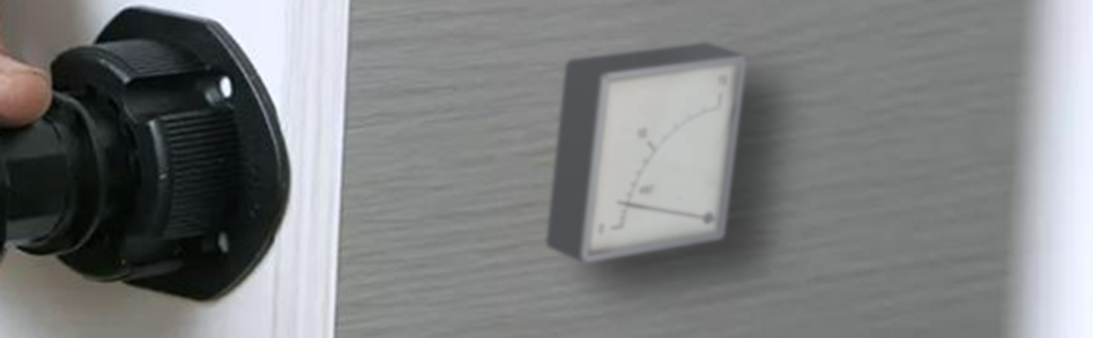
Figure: 5 V
